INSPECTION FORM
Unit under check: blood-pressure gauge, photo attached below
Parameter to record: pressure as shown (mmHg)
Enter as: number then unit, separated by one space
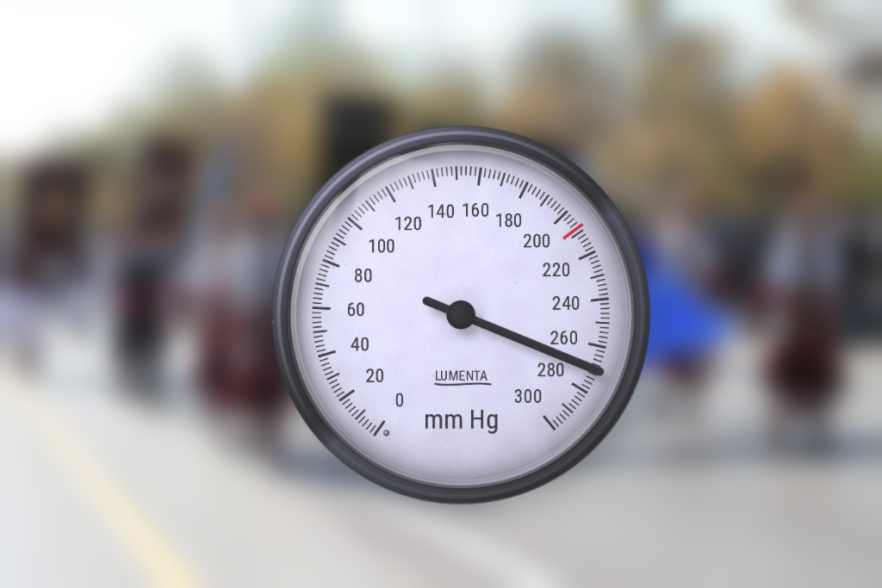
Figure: 270 mmHg
